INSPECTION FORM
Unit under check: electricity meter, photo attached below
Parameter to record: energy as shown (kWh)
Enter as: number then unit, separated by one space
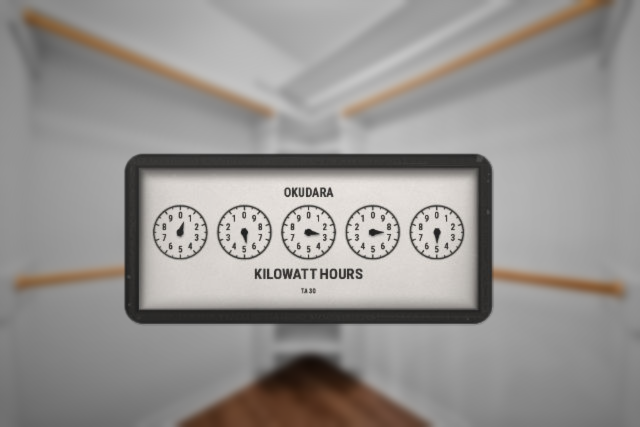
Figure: 5275 kWh
